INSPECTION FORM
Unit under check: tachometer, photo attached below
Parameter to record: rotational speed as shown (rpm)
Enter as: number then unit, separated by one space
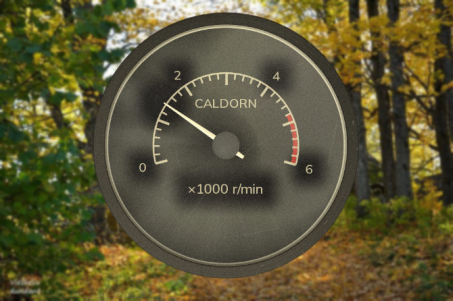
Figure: 1400 rpm
